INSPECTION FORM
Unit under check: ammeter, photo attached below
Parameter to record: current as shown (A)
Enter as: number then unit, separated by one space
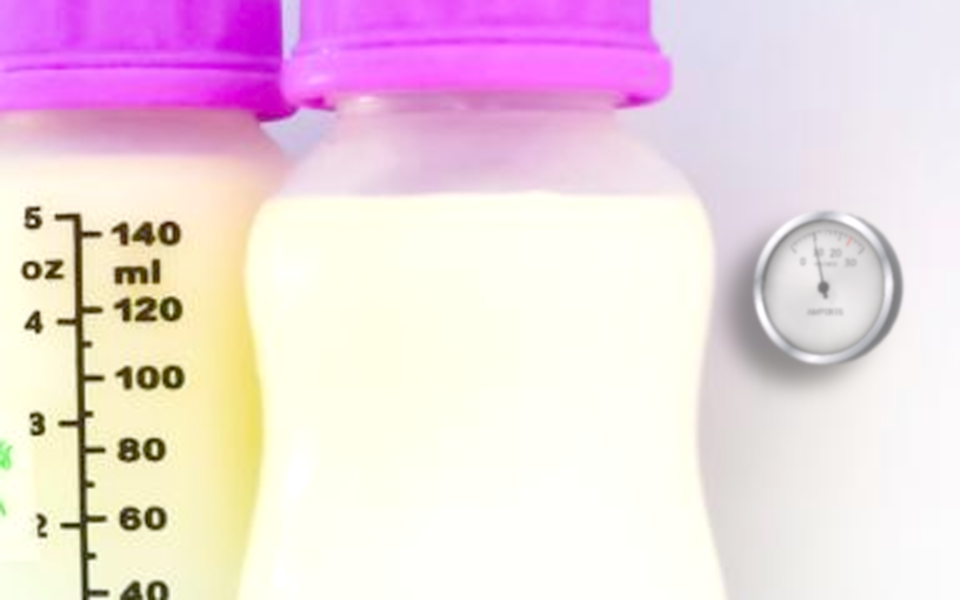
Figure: 10 A
